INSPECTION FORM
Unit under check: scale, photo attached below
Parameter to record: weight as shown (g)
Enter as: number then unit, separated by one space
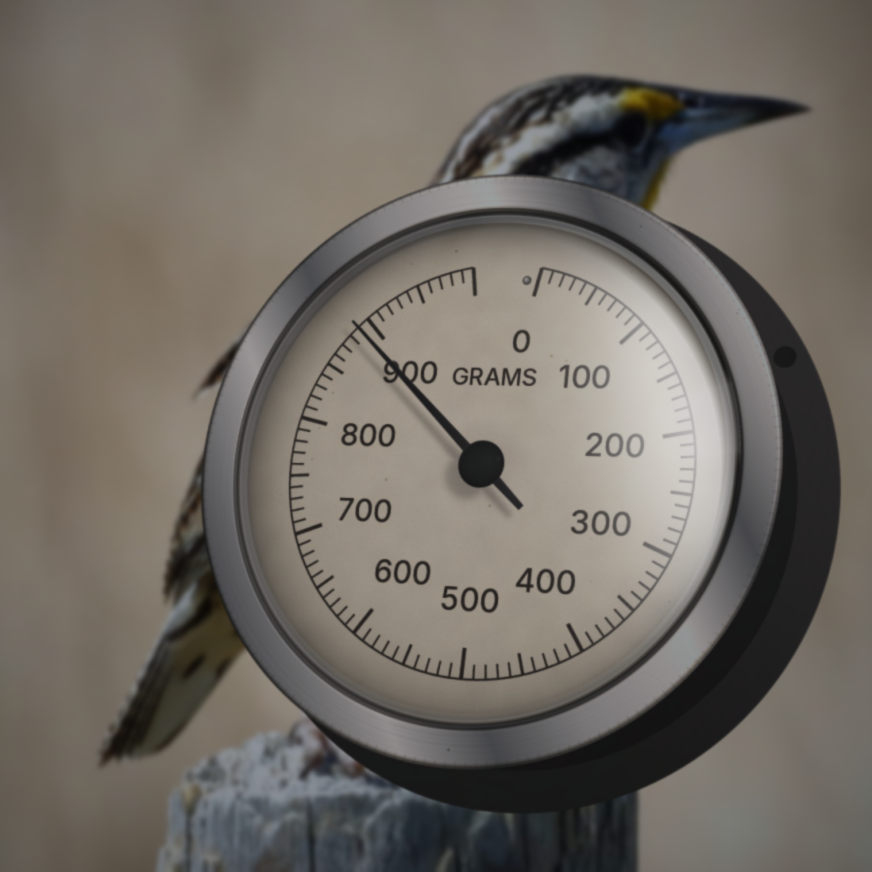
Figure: 890 g
